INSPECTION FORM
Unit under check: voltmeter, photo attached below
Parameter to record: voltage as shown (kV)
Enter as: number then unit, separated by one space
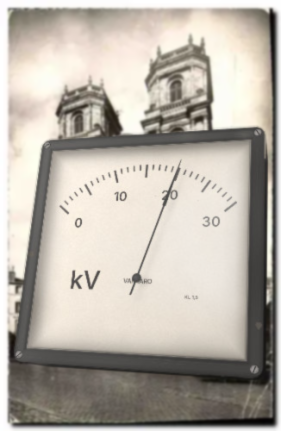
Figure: 20 kV
